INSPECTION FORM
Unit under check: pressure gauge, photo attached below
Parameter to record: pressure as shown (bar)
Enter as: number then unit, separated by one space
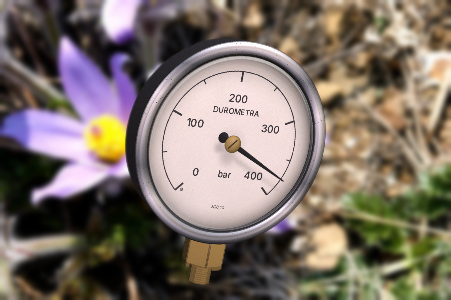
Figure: 375 bar
